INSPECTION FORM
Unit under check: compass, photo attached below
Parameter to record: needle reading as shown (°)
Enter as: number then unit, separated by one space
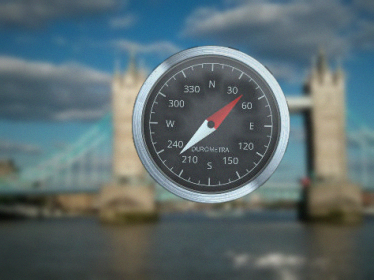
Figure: 45 °
